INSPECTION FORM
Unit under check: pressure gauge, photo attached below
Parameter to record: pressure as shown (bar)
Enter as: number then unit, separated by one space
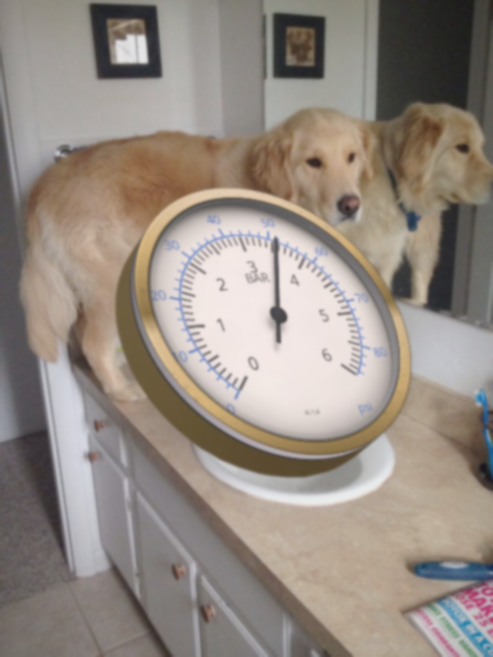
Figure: 3.5 bar
